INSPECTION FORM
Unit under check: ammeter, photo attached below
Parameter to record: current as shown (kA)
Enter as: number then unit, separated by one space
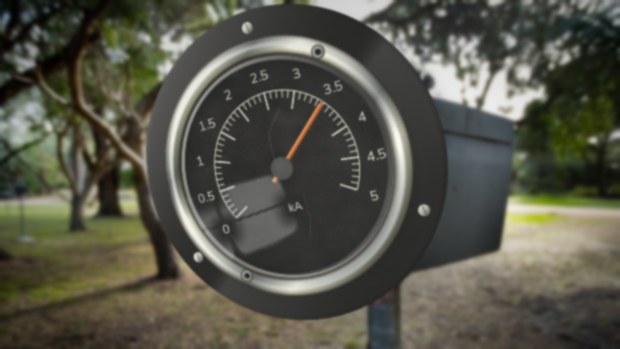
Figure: 3.5 kA
